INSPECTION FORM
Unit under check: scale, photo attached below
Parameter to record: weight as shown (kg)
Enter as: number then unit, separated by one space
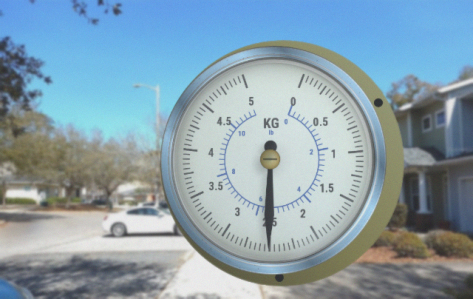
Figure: 2.5 kg
